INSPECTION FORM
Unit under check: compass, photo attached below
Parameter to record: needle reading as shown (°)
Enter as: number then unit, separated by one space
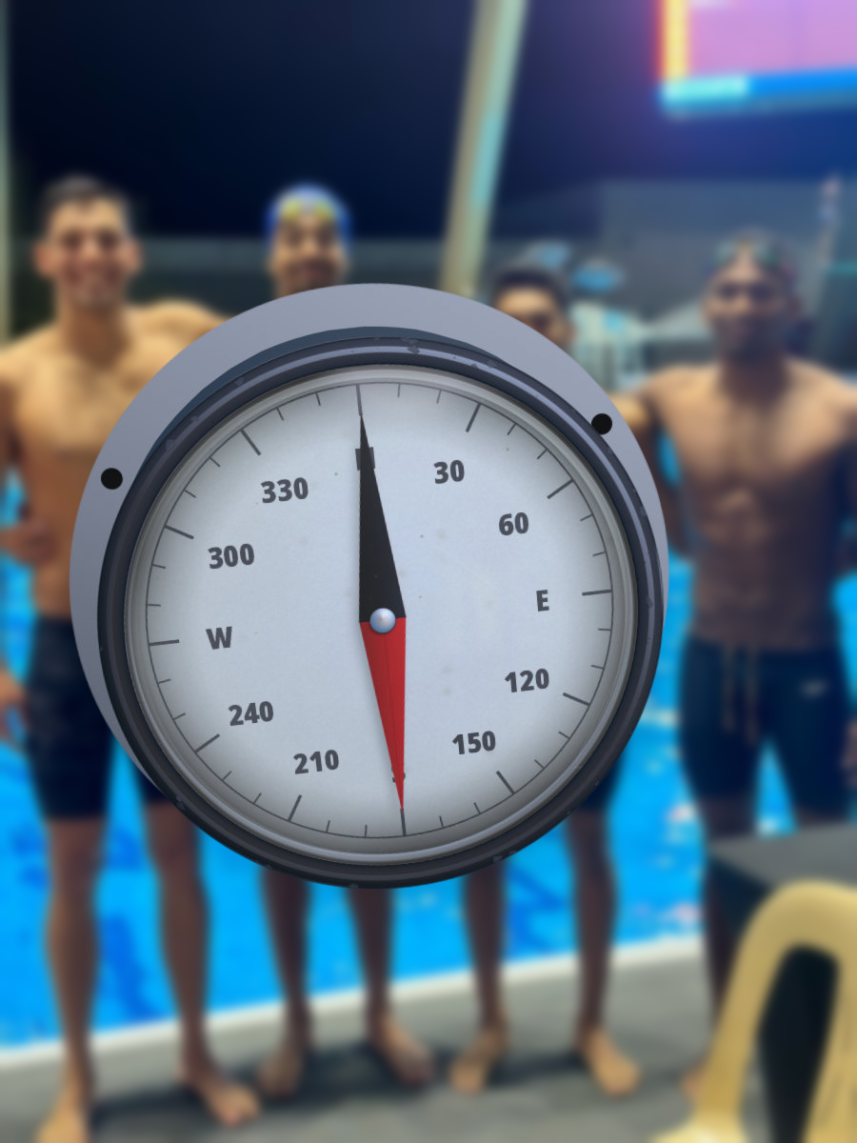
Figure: 180 °
